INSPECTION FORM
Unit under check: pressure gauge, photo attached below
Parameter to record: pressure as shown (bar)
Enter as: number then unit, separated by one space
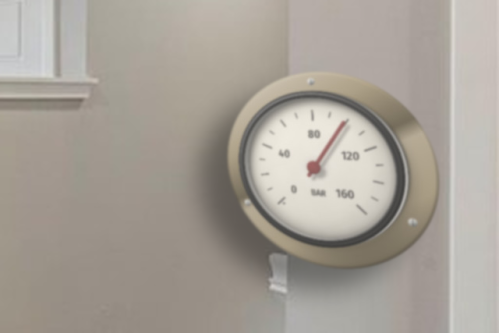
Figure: 100 bar
